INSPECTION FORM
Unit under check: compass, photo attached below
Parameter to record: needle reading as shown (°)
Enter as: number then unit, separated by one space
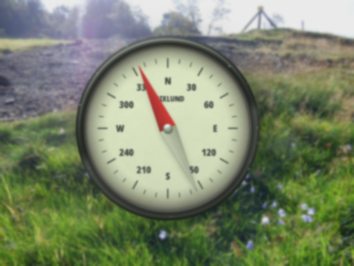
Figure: 335 °
